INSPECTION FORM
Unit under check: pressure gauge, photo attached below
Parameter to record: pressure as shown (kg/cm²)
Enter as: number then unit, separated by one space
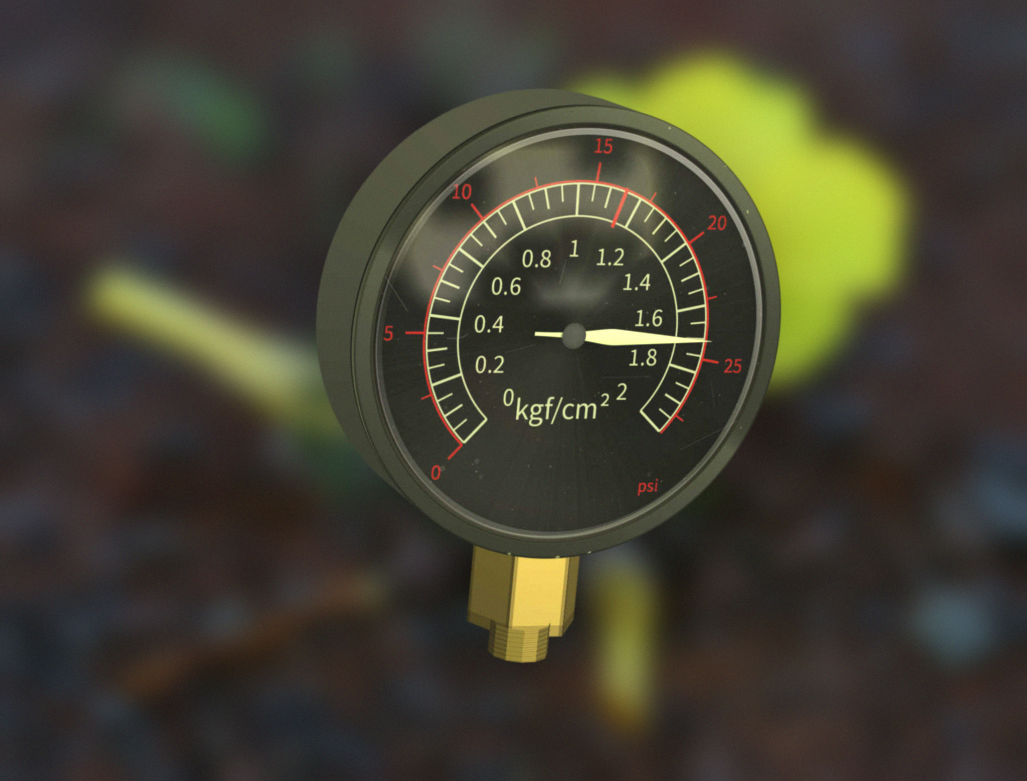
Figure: 1.7 kg/cm²
